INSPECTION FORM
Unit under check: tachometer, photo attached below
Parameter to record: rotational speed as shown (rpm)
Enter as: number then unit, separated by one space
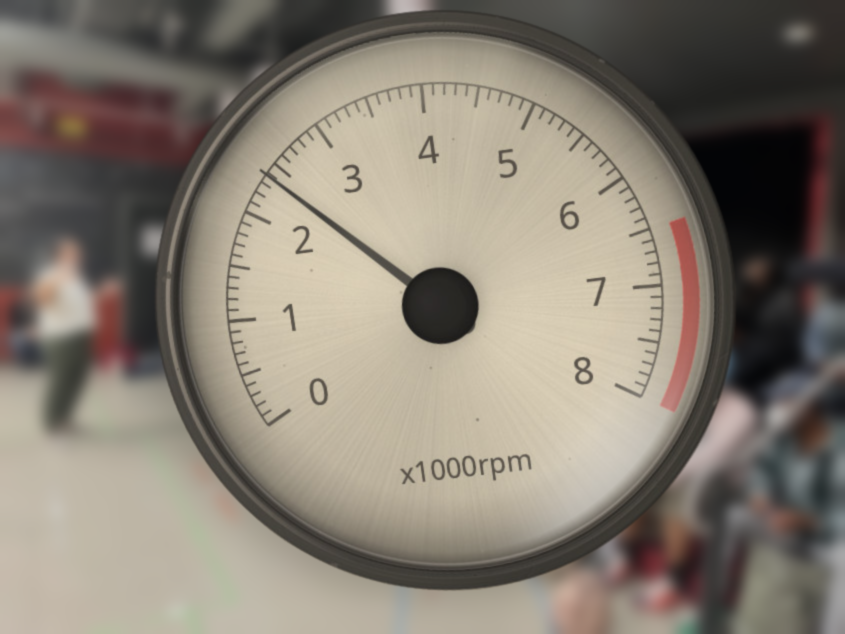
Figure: 2400 rpm
